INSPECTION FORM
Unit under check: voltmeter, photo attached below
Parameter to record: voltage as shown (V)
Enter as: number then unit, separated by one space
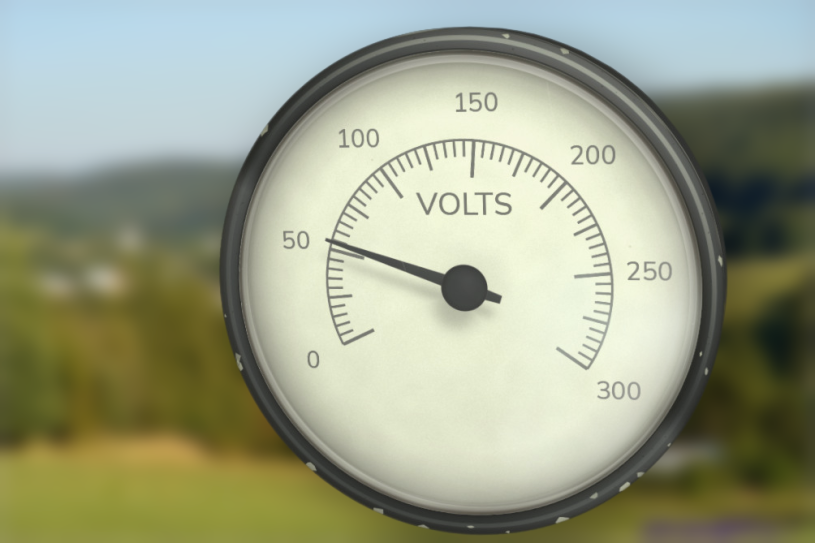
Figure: 55 V
